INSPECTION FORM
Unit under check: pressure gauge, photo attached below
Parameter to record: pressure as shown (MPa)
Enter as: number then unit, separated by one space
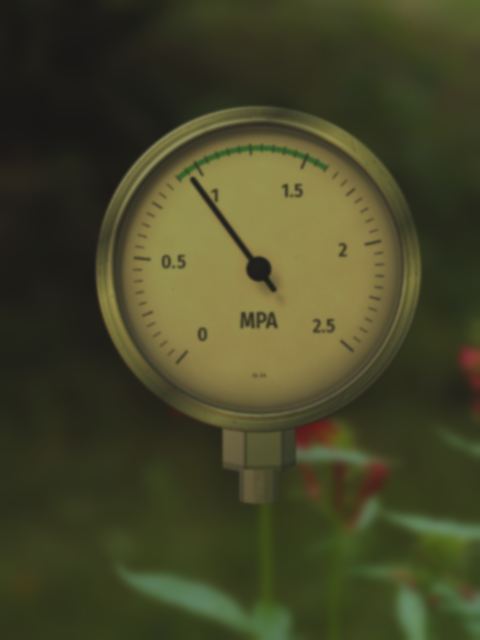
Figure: 0.95 MPa
